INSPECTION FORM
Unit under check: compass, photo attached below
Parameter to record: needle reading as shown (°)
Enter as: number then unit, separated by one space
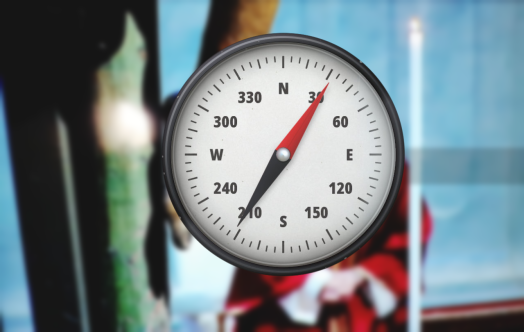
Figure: 32.5 °
